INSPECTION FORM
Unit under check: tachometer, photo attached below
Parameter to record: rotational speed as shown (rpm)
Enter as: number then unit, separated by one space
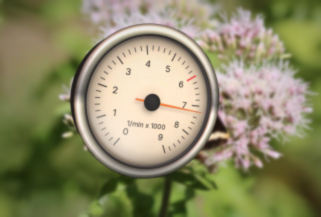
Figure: 7200 rpm
